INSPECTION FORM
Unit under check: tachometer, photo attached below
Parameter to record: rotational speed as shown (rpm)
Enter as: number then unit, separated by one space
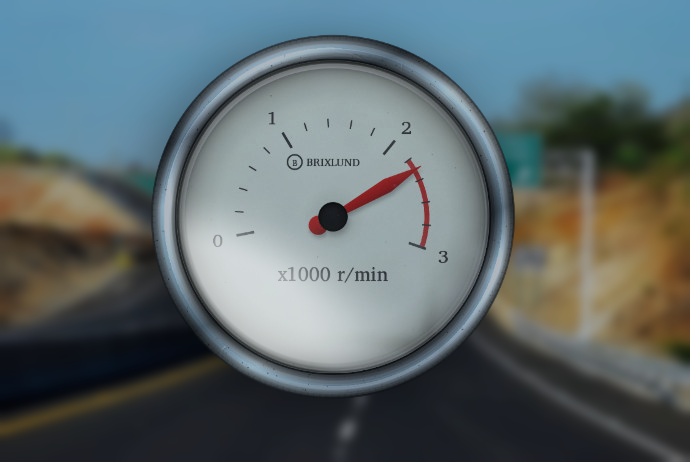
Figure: 2300 rpm
